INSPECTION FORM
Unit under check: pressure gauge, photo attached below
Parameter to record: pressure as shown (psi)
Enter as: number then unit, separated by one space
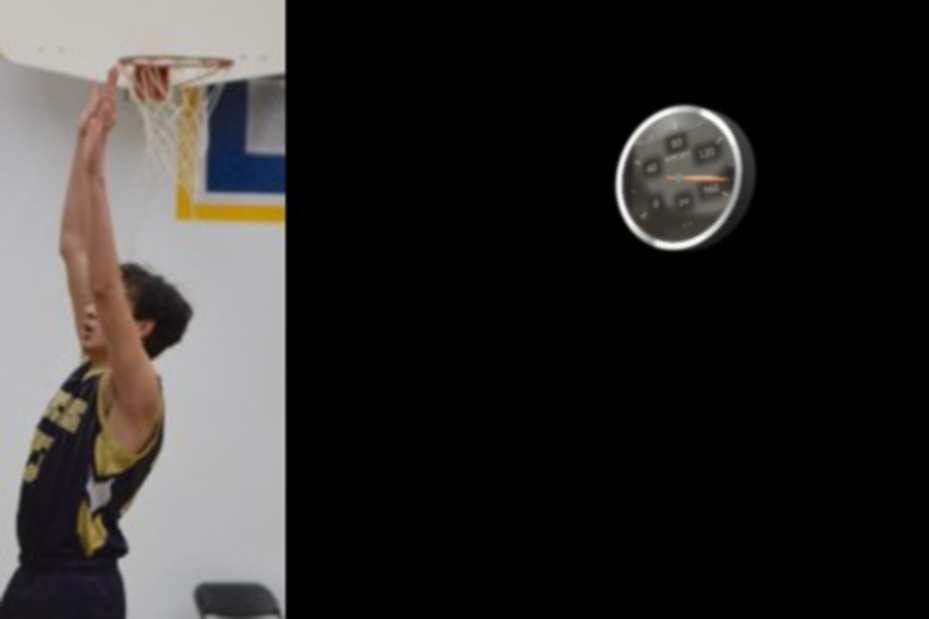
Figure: 150 psi
